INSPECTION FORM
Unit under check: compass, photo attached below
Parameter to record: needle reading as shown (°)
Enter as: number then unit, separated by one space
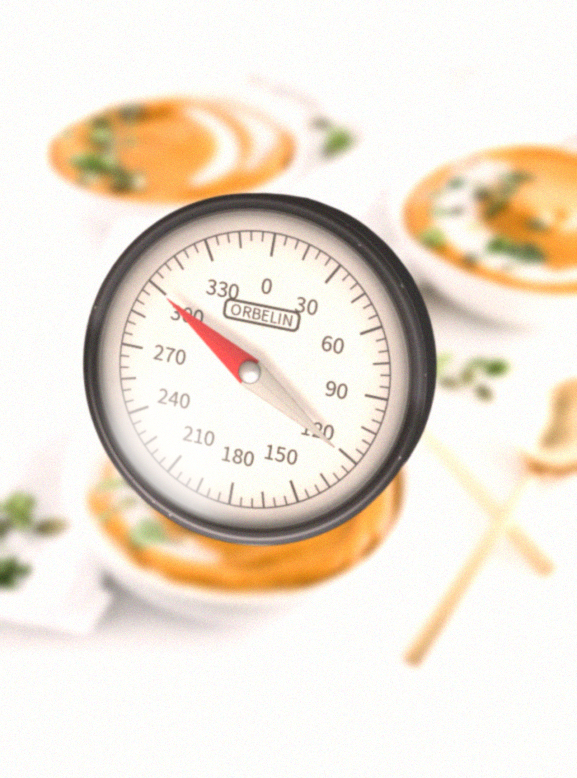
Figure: 300 °
